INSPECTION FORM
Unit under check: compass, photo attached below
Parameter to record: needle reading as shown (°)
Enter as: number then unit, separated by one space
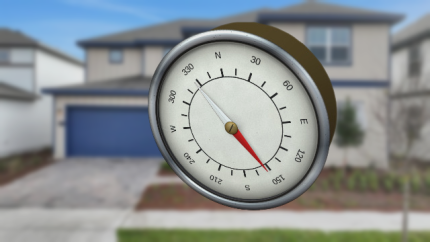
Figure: 150 °
